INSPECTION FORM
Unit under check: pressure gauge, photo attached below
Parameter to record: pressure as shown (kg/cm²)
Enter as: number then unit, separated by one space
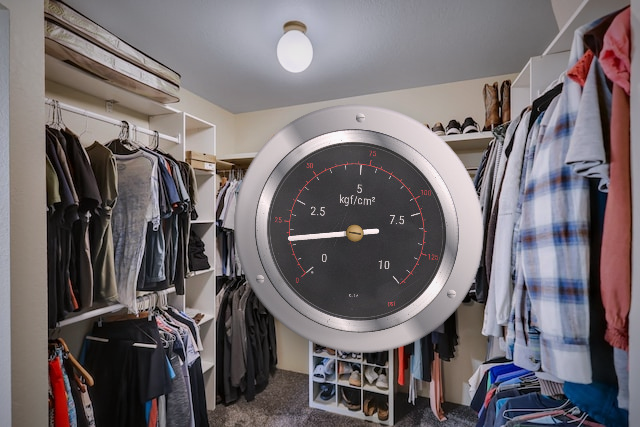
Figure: 1.25 kg/cm²
